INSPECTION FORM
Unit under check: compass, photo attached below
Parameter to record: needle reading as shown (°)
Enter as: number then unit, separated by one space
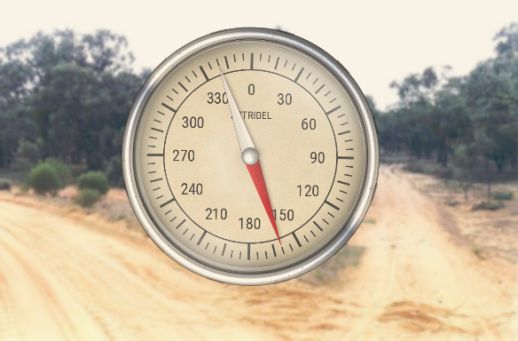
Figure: 160 °
